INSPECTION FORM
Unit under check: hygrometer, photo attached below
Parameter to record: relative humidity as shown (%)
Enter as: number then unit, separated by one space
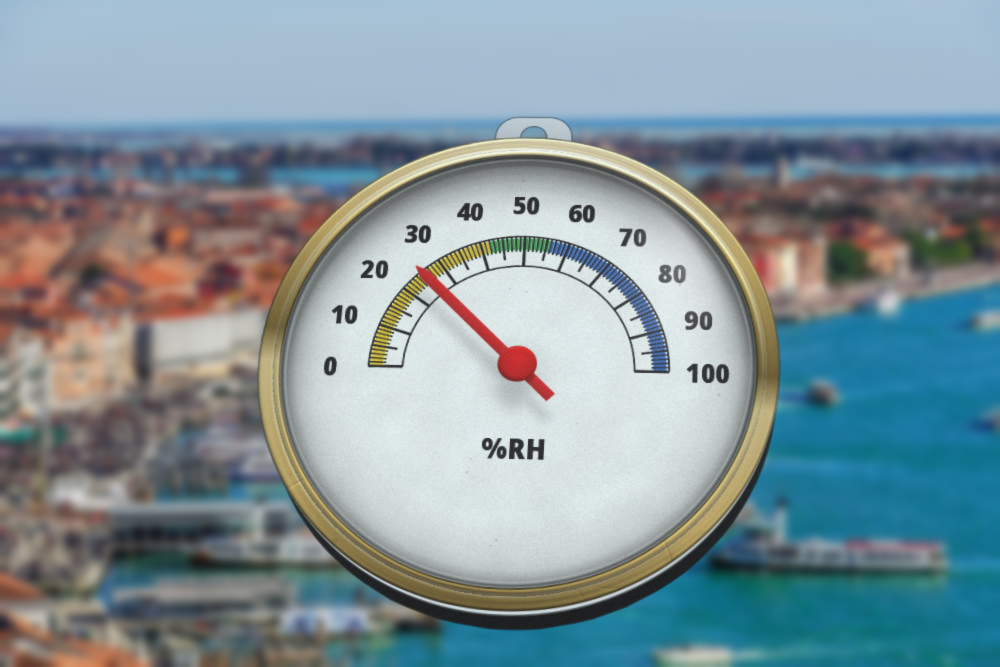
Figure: 25 %
